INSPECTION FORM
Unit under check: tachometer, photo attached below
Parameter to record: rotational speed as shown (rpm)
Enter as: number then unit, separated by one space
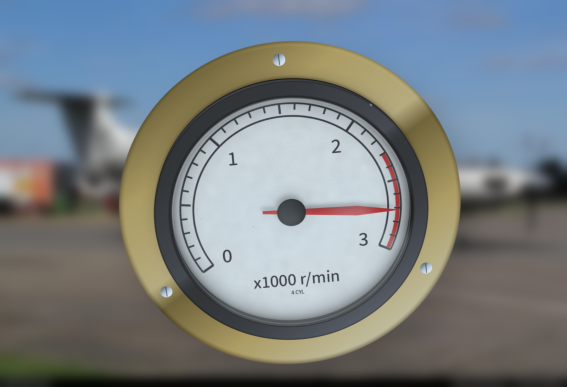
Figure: 2700 rpm
